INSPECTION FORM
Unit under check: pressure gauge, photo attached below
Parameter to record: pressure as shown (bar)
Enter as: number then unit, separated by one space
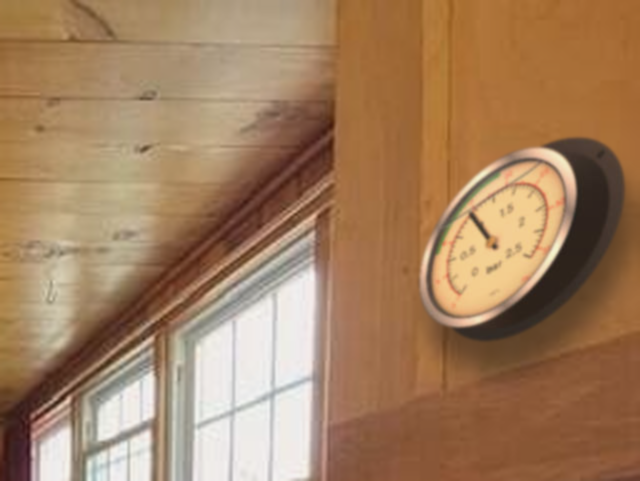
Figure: 1 bar
